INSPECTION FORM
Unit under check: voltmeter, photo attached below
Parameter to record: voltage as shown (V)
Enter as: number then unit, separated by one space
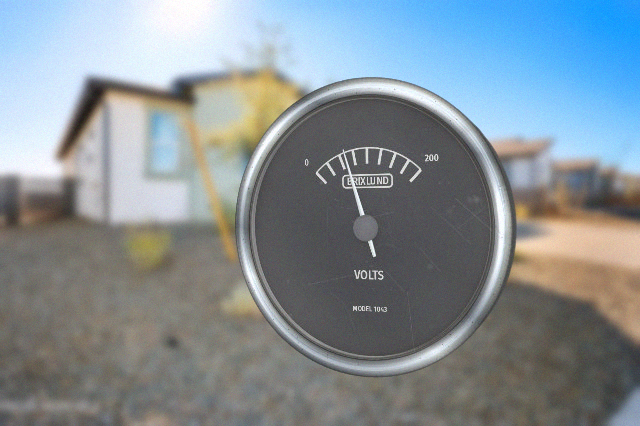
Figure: 62.5 V
